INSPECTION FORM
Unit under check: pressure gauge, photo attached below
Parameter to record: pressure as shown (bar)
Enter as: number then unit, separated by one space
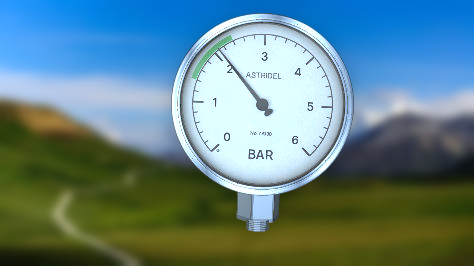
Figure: 2.1 bar
